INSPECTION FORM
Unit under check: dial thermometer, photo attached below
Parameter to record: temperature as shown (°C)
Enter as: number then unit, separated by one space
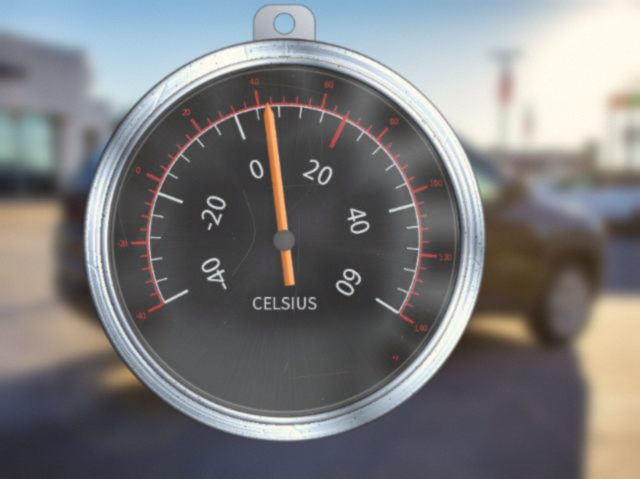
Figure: 6 °C
